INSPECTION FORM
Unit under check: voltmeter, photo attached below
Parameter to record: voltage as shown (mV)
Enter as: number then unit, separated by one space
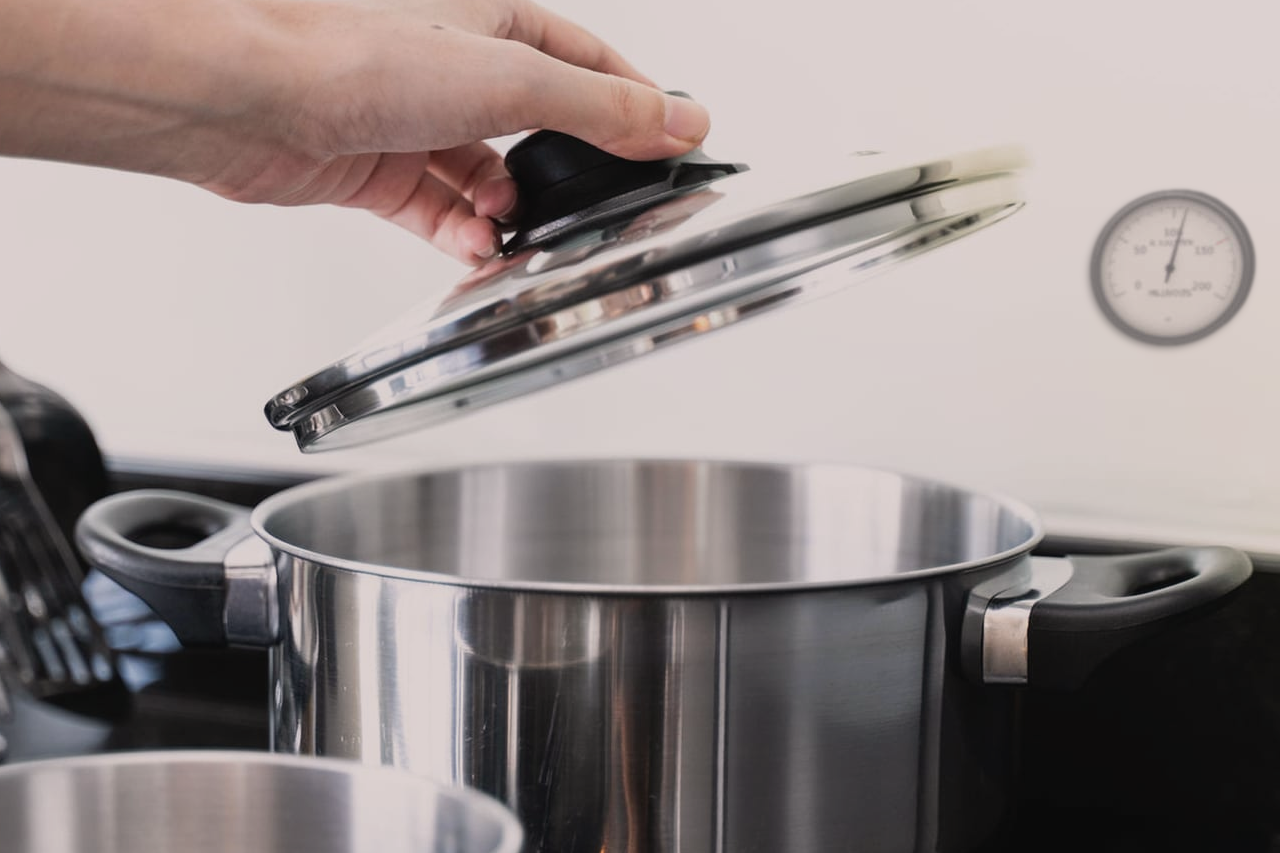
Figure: 110 mV
